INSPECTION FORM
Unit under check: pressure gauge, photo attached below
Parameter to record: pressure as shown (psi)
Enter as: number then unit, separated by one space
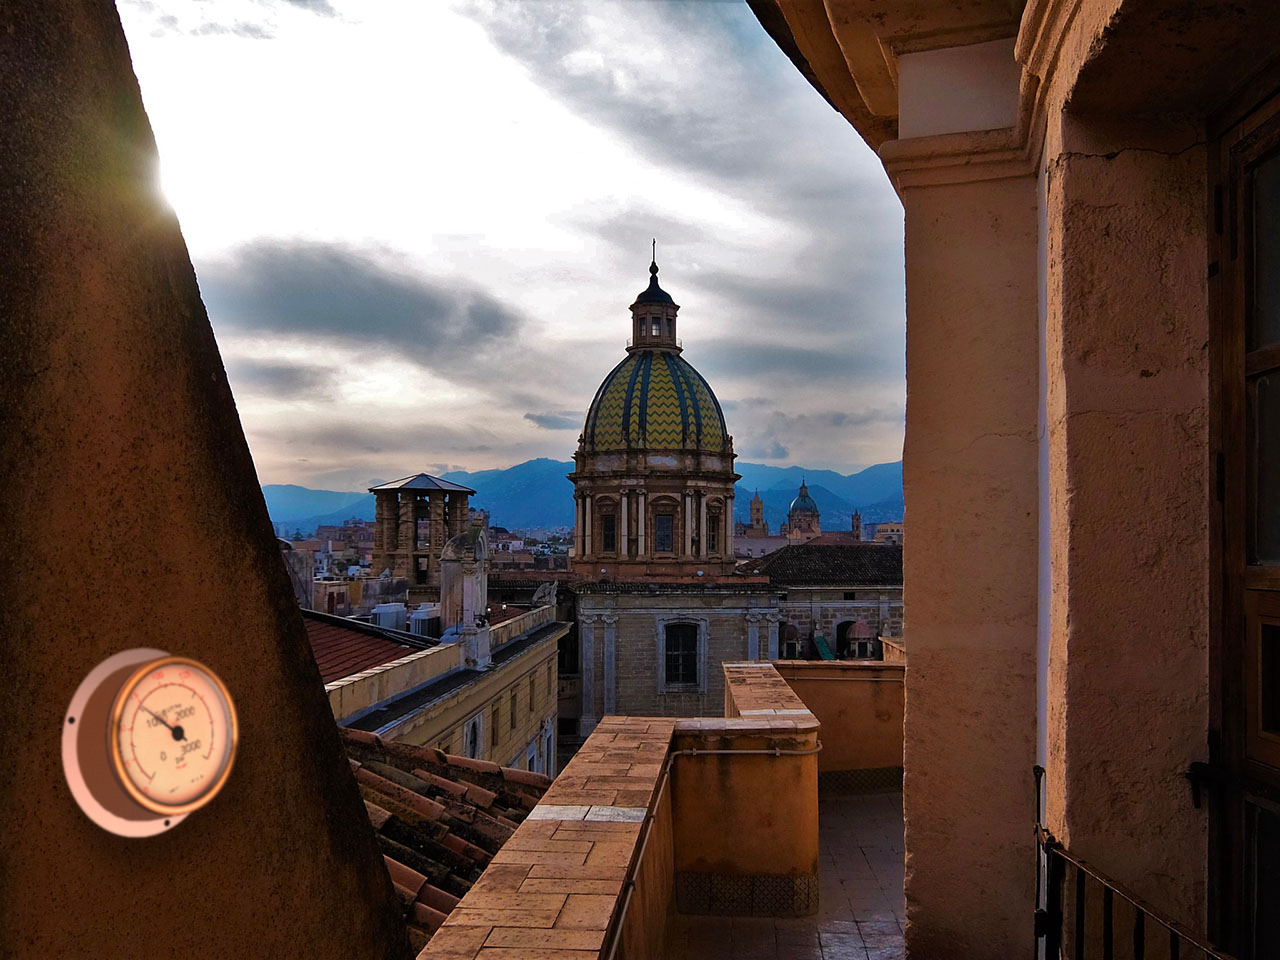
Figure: 1000 psi
